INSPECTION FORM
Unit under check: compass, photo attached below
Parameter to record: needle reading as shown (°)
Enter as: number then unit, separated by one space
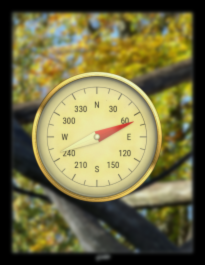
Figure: 67.5 °
